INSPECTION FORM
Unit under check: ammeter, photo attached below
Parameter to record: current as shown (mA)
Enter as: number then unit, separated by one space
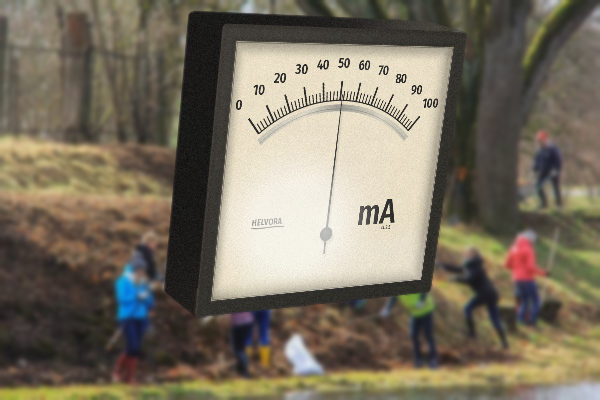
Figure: 50 mA
